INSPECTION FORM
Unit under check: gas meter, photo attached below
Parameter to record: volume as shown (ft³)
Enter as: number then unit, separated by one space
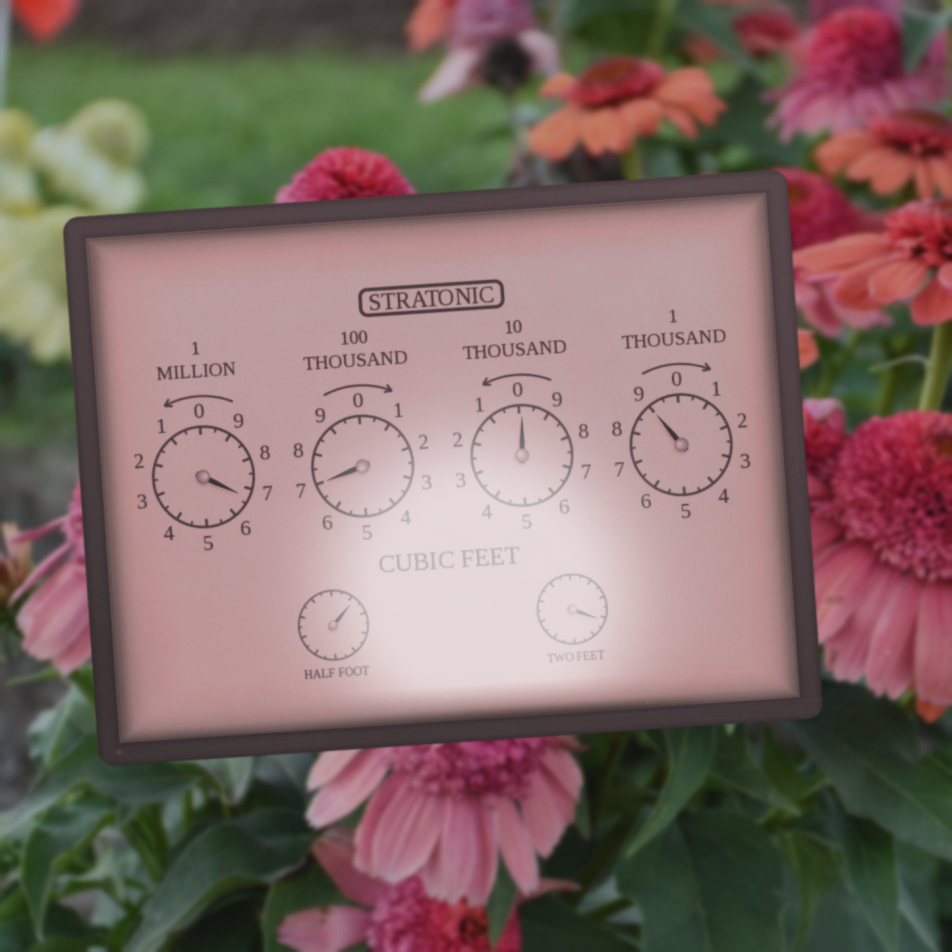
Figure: 669900 ft³
